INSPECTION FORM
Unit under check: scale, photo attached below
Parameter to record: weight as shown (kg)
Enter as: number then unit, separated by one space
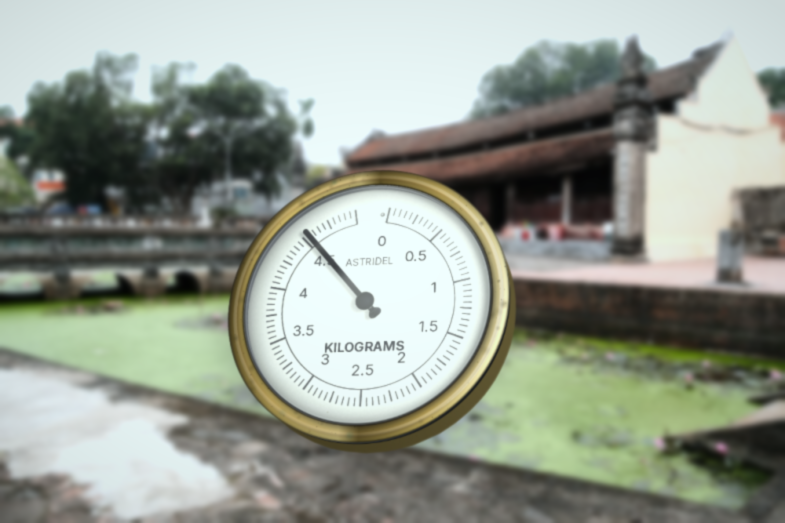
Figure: 4.55 kg
